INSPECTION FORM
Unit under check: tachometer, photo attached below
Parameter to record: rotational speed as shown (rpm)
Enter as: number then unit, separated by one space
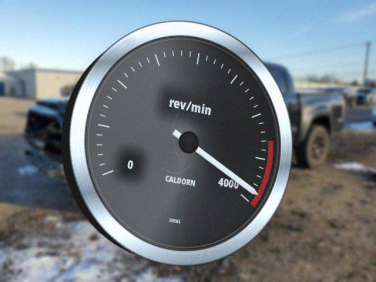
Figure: 3900 rpm
